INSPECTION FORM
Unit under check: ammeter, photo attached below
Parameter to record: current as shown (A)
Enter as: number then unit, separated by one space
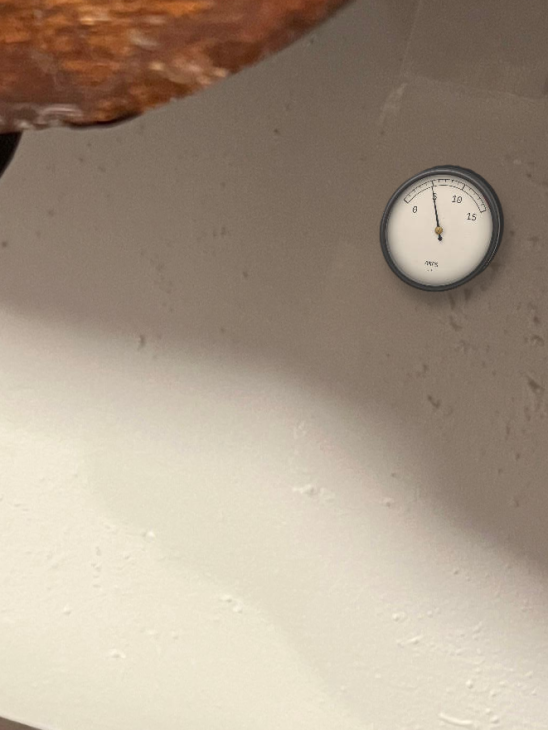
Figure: 5 A
